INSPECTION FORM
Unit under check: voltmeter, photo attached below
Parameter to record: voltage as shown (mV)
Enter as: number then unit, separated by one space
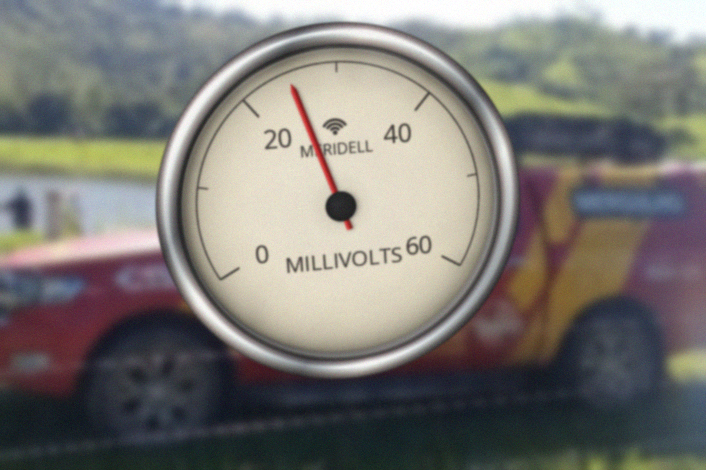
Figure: 25 mV
